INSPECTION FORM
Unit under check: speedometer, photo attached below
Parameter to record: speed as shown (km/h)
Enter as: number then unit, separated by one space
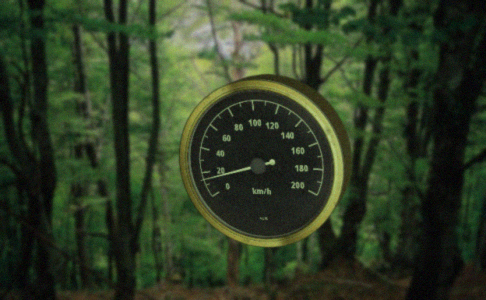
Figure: 15 km/h
